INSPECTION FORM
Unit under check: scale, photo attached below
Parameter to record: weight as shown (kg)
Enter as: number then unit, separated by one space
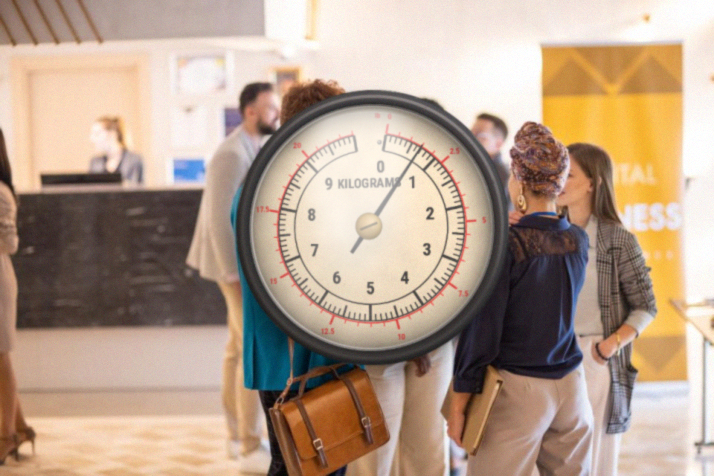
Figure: 0.7 kg
